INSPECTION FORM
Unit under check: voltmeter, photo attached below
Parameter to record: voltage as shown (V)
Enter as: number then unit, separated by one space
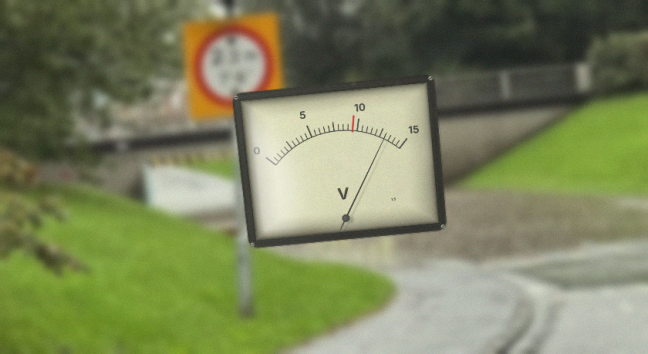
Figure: 13 V
